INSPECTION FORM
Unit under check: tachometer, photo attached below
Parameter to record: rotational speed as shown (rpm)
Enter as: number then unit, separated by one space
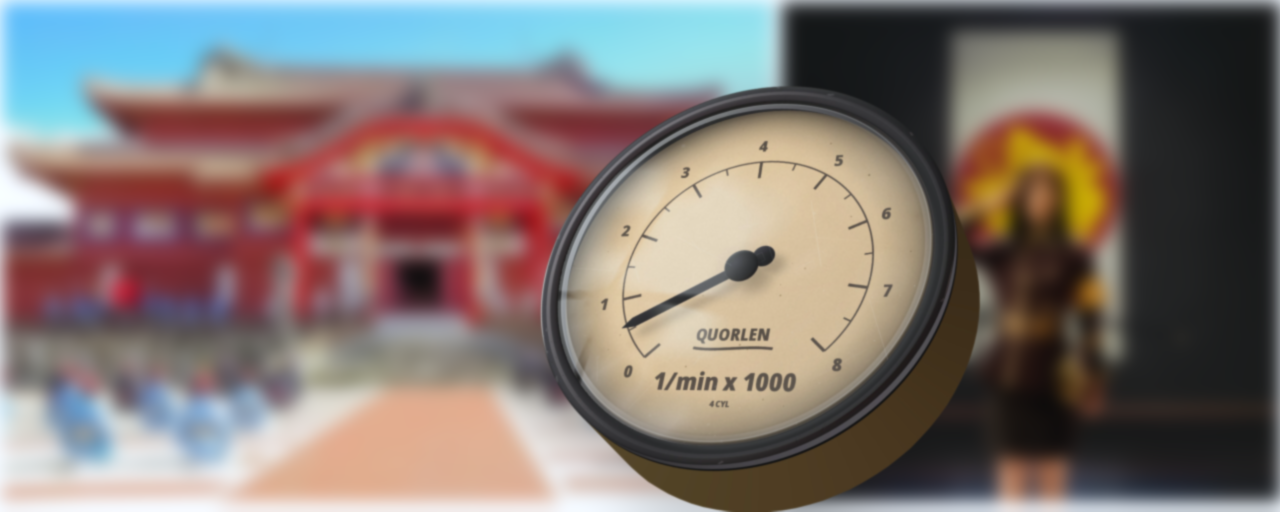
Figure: 500 rpm
